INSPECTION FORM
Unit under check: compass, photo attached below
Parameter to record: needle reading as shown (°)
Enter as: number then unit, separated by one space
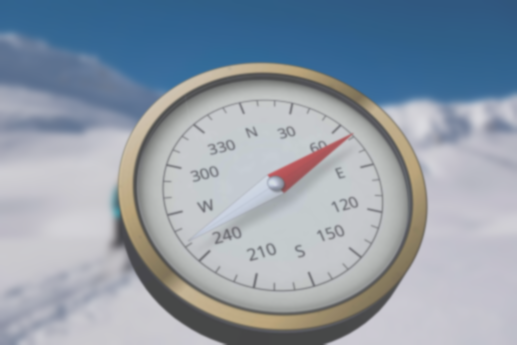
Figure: 70 °
